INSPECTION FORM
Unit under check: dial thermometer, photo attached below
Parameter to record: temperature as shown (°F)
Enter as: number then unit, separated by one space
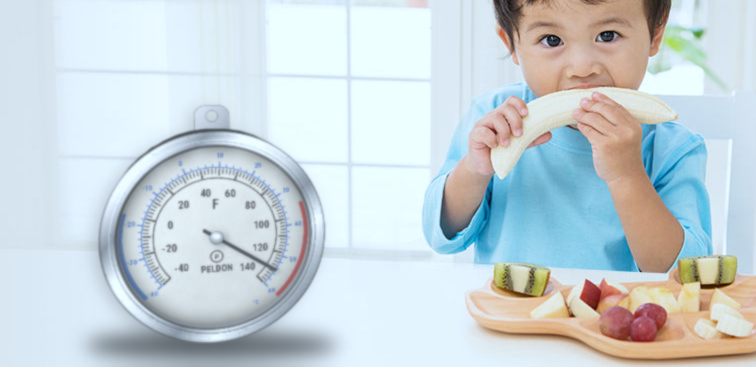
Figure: 130 °F
